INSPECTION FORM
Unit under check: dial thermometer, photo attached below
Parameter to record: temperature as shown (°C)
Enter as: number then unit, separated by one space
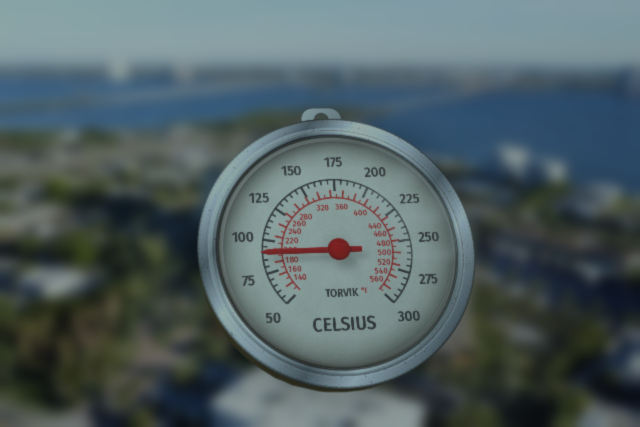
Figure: 90 °C
